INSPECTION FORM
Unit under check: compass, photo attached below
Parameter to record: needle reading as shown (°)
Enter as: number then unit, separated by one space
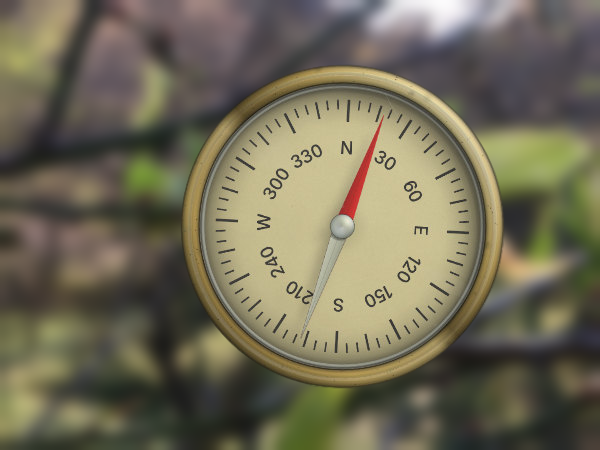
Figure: 17.5 °
